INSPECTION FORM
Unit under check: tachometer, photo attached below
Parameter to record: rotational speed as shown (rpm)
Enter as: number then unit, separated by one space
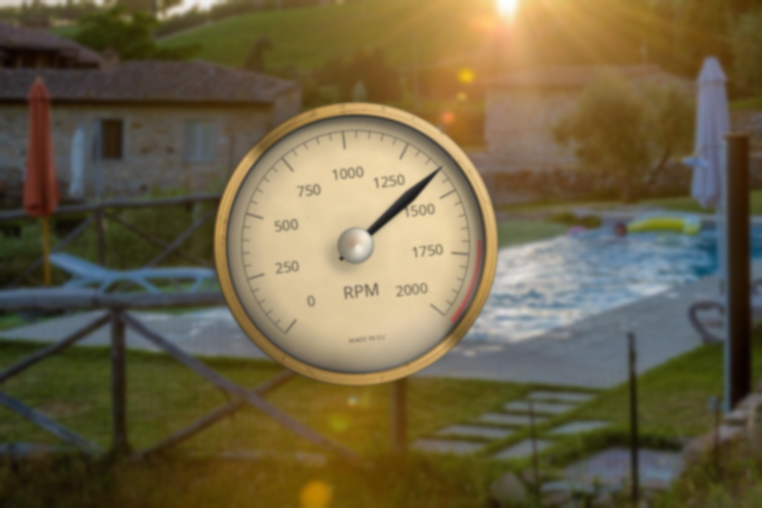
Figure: 1400 rpm
